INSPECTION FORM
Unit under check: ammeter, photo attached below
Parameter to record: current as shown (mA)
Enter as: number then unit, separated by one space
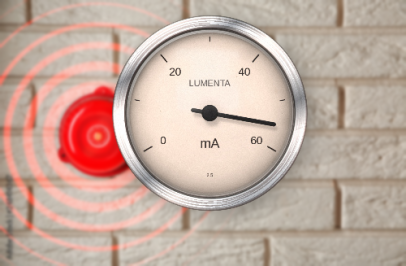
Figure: 55 mA
